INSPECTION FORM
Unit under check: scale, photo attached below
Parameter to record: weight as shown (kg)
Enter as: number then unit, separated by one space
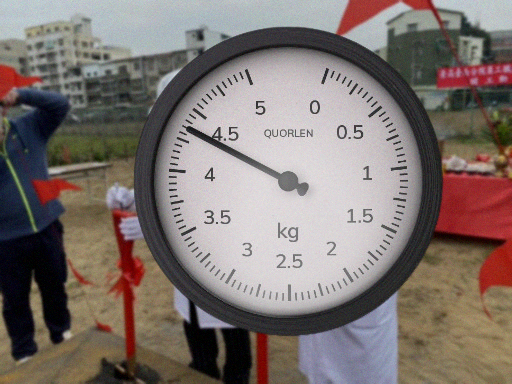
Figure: 4.35 kg
